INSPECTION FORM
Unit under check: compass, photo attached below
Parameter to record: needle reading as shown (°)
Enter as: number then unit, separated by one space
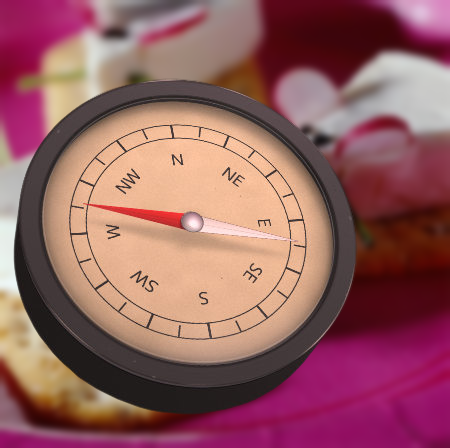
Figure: 285 °
